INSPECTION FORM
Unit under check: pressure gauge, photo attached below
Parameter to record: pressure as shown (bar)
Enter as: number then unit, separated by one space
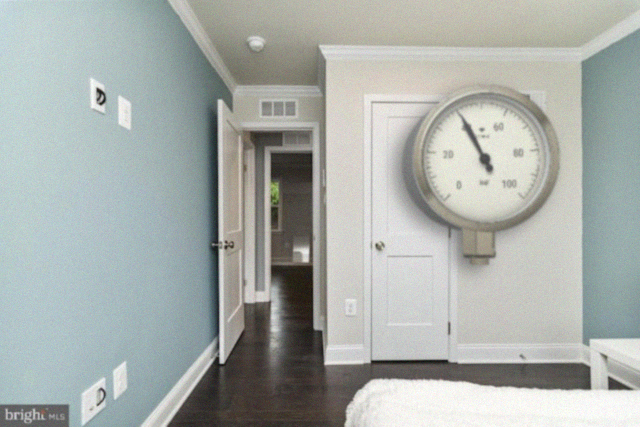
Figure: 40 bar
